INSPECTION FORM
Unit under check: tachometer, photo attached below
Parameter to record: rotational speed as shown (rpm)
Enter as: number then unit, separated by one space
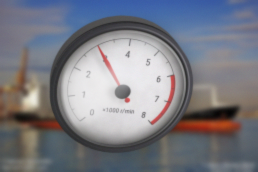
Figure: 3000 rpm
